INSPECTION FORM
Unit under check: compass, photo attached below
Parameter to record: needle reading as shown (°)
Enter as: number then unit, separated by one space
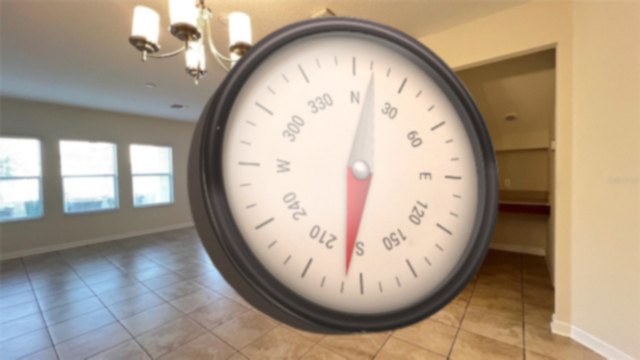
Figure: 190 °
